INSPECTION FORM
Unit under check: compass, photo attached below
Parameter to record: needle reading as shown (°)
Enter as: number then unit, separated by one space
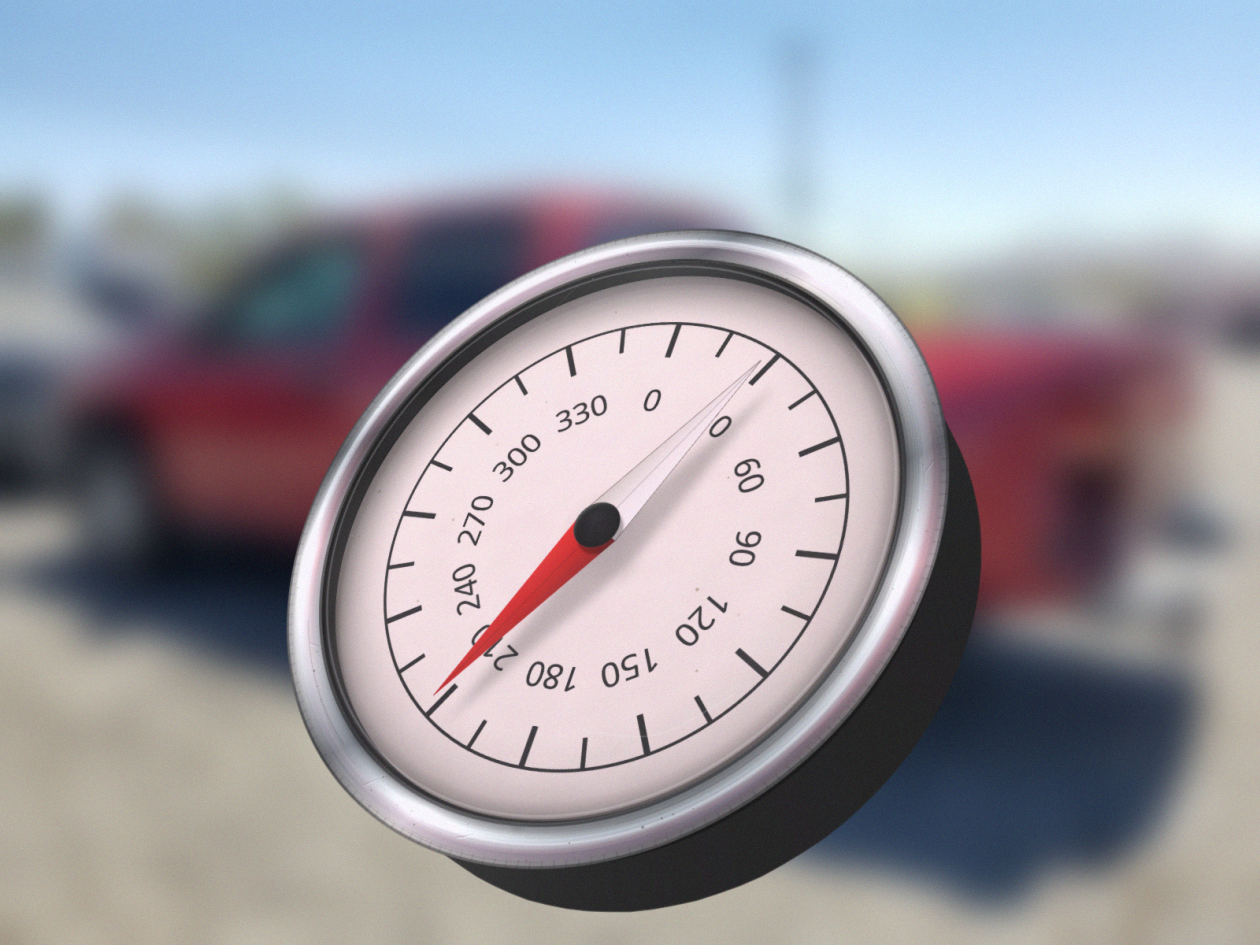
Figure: 210 °
